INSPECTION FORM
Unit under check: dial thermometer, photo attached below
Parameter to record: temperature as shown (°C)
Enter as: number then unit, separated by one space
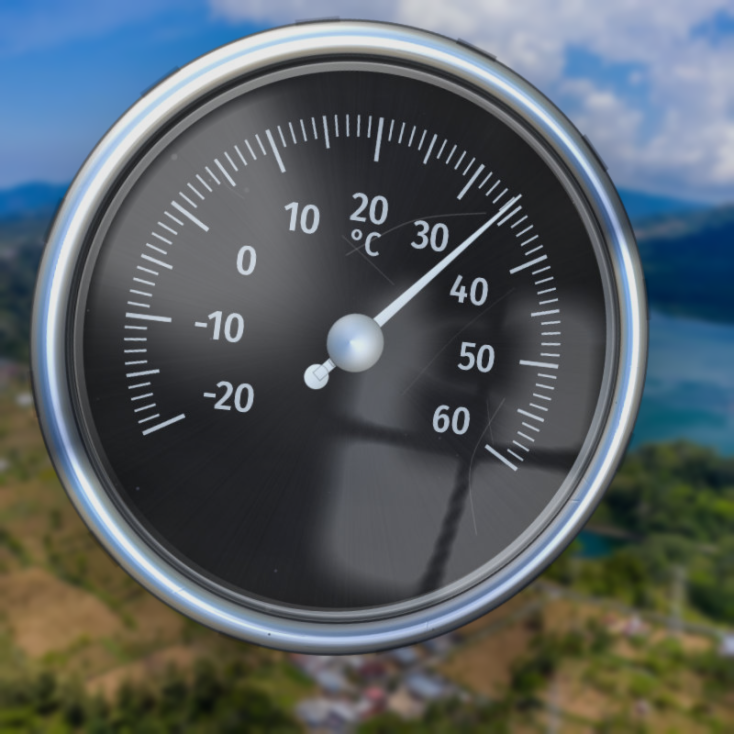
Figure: 34 °C
